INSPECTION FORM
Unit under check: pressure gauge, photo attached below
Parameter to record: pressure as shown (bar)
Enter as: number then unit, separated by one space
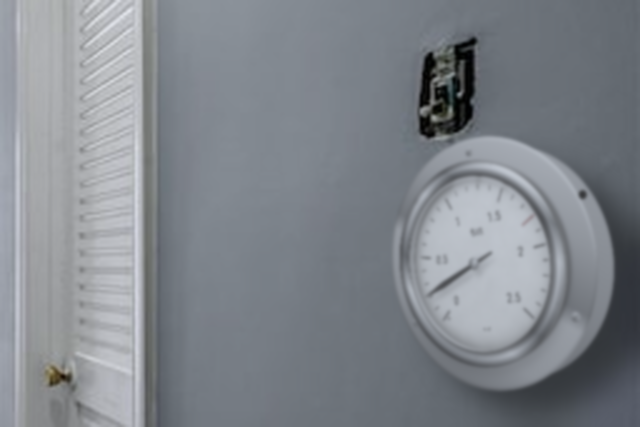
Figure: 0.2 bar
